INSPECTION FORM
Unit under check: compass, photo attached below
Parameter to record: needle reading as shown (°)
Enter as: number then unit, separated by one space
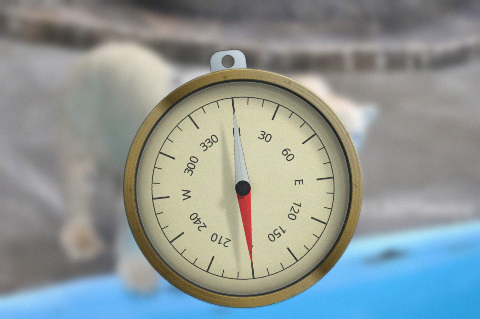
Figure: 180 °
